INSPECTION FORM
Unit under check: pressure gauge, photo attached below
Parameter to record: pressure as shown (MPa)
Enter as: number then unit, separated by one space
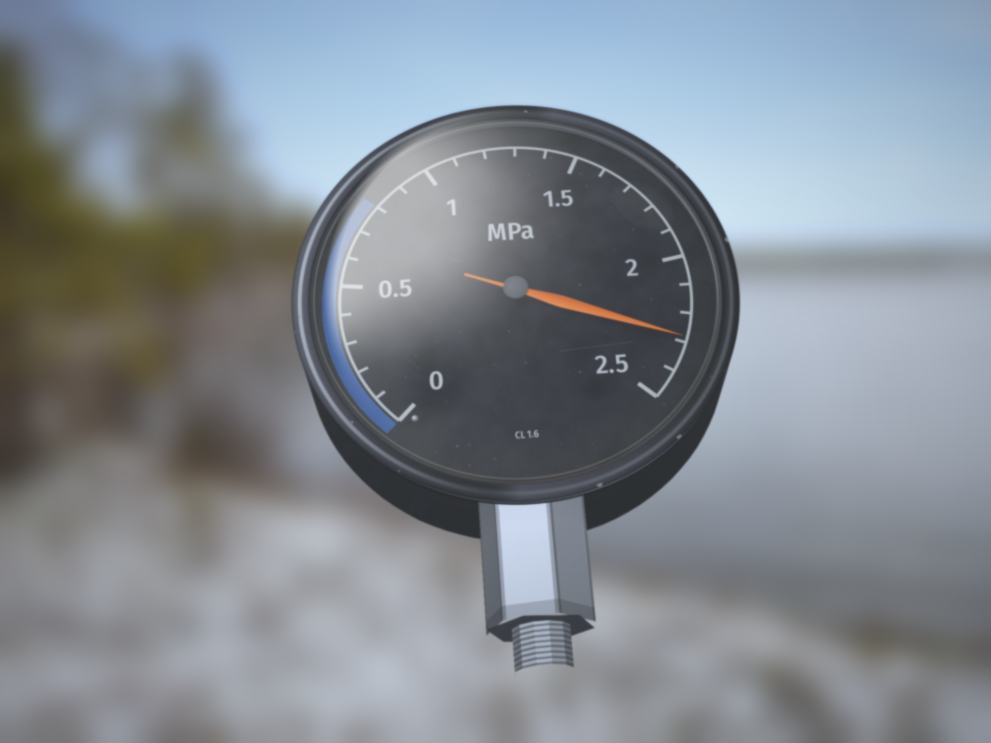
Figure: 2.3 MPa
